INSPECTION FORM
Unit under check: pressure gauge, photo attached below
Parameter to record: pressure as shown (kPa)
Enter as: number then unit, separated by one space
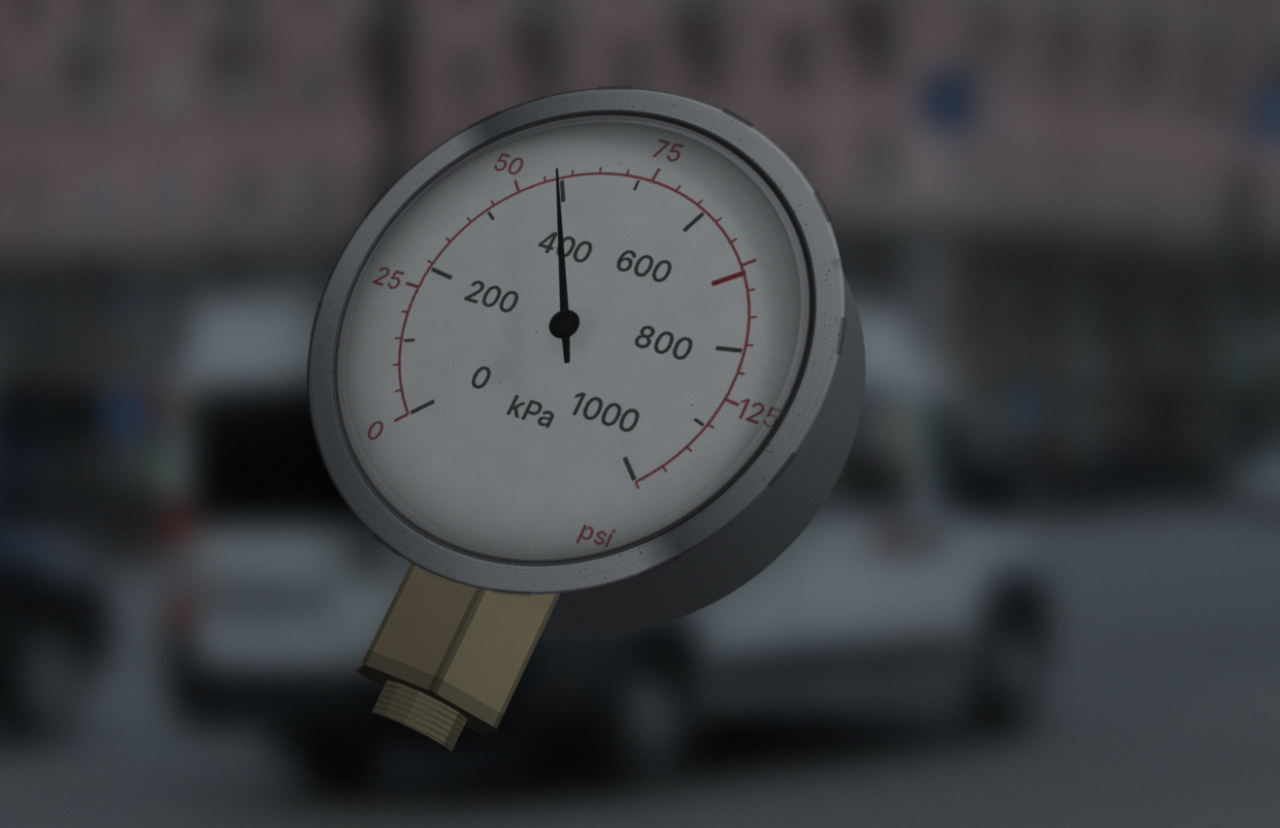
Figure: 400 kPa
